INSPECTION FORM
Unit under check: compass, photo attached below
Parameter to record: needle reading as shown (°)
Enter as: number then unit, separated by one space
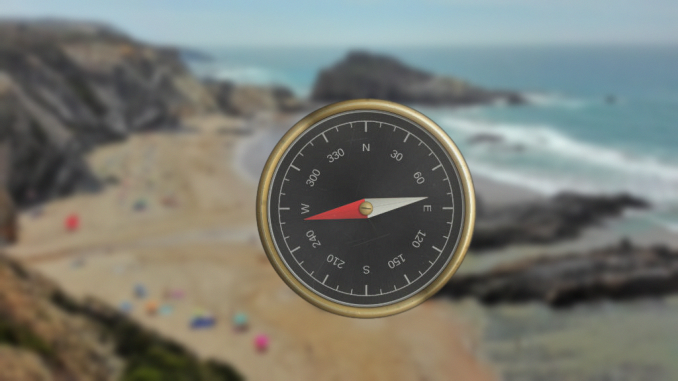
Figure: 260 °
